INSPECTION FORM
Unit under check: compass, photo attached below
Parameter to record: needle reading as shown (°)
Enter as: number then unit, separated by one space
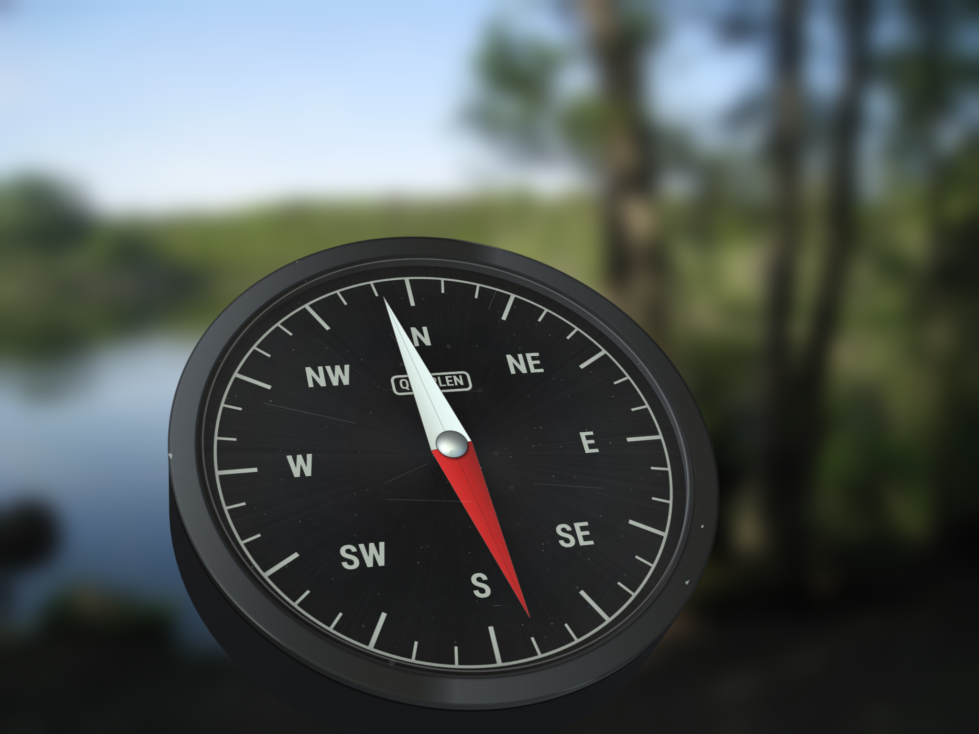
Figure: 170 °
